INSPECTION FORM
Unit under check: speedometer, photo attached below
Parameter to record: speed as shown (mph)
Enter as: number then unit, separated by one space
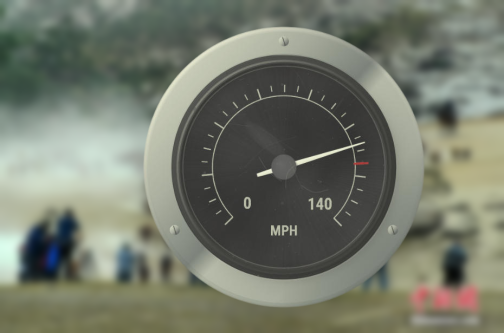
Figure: 107.5 mph
